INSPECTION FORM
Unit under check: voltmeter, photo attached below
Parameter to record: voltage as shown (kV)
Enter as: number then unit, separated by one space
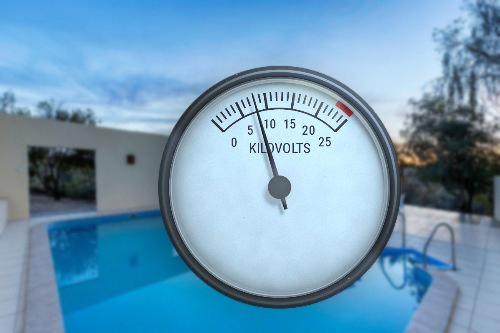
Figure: 8 kV
